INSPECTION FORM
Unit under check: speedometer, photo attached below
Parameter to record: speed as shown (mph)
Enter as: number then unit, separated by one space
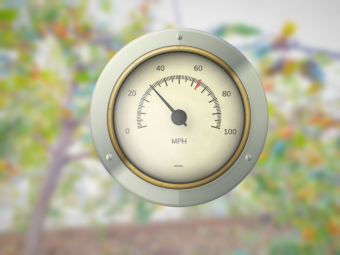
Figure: 30 mph
